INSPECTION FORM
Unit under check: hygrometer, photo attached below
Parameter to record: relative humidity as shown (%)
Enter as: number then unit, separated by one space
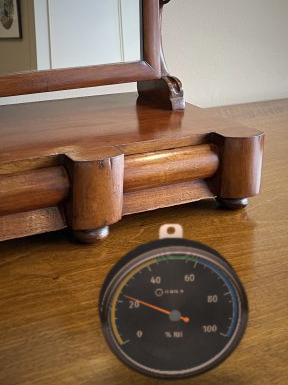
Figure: 24 %
